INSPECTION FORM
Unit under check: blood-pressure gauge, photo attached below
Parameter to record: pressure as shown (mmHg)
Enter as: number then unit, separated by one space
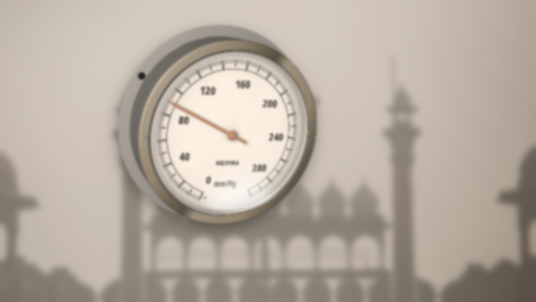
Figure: 90 mmHg
